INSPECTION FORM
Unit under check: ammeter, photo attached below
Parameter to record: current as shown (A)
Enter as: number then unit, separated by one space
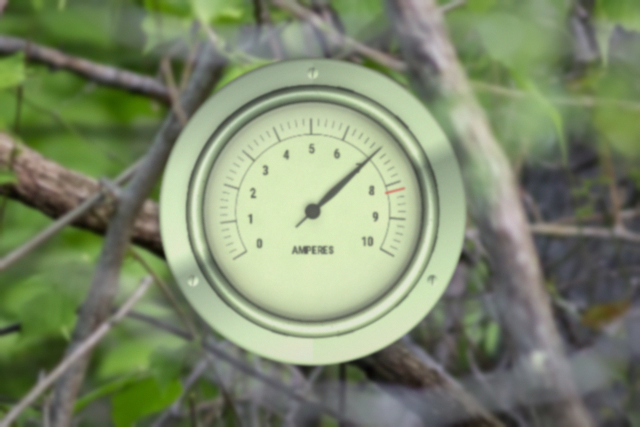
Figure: 7 A
